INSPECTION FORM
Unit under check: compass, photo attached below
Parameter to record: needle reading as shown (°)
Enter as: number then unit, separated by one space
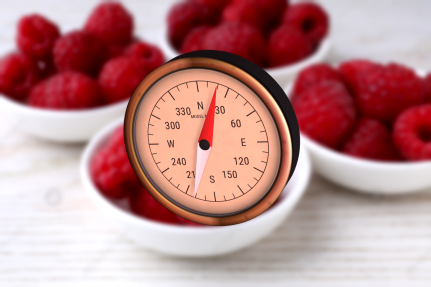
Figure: 20 °
